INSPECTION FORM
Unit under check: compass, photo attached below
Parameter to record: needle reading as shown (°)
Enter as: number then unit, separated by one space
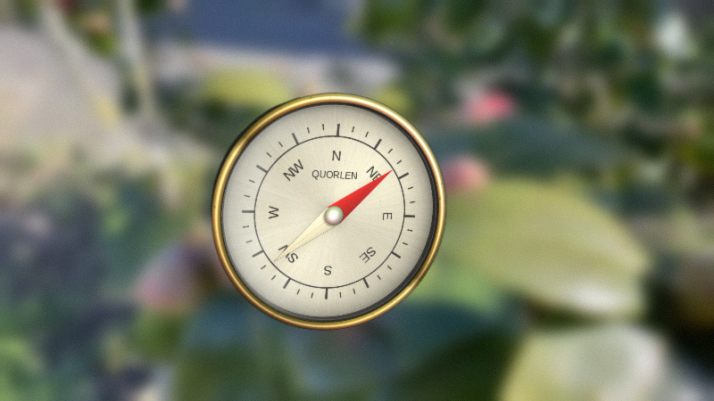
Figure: 50 °
